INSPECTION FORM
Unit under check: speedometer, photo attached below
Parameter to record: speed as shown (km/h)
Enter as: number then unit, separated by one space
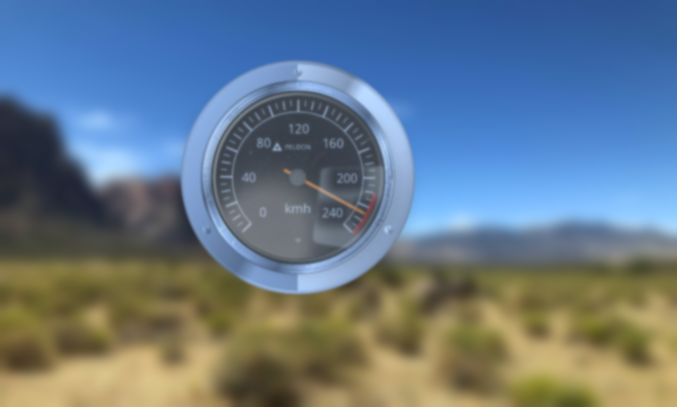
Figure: 225 km/h
